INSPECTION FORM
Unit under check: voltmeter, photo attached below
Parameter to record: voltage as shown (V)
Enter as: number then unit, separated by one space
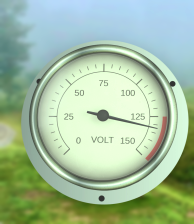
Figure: 132.5 V
